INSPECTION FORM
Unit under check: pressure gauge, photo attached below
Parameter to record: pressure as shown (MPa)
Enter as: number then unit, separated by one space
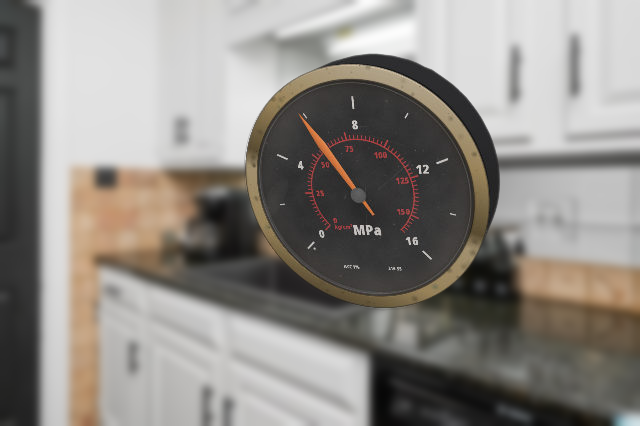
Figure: 6 MPa
